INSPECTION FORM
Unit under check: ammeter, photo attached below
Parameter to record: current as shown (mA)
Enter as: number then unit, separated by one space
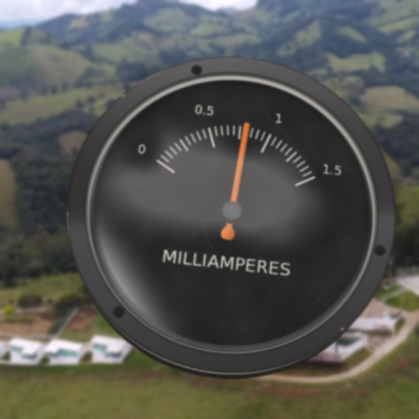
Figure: 0.8 mA
